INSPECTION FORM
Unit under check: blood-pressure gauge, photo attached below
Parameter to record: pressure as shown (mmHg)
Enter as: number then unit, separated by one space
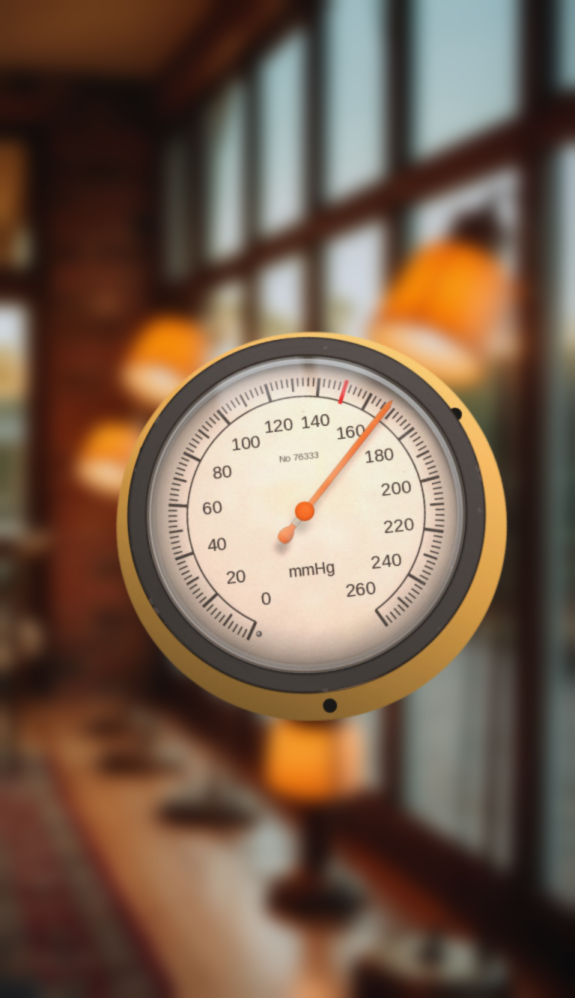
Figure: 168 mmHg
